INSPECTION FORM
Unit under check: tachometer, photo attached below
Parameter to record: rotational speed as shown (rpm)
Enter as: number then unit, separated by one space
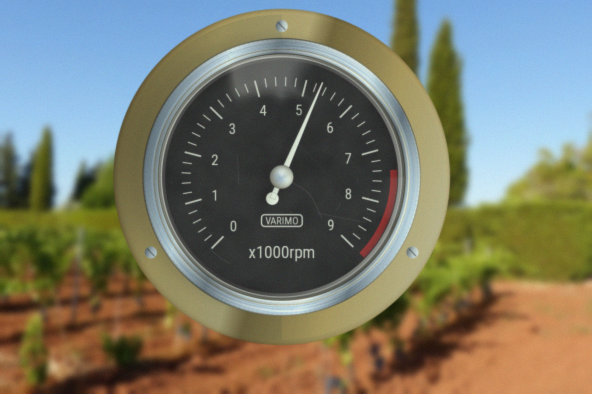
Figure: 5300 rpm
